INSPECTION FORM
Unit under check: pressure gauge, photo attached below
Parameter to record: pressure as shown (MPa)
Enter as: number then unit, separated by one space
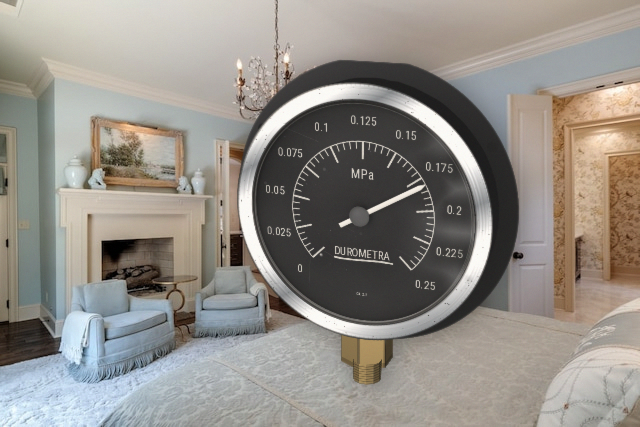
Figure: 0.18 MPa
